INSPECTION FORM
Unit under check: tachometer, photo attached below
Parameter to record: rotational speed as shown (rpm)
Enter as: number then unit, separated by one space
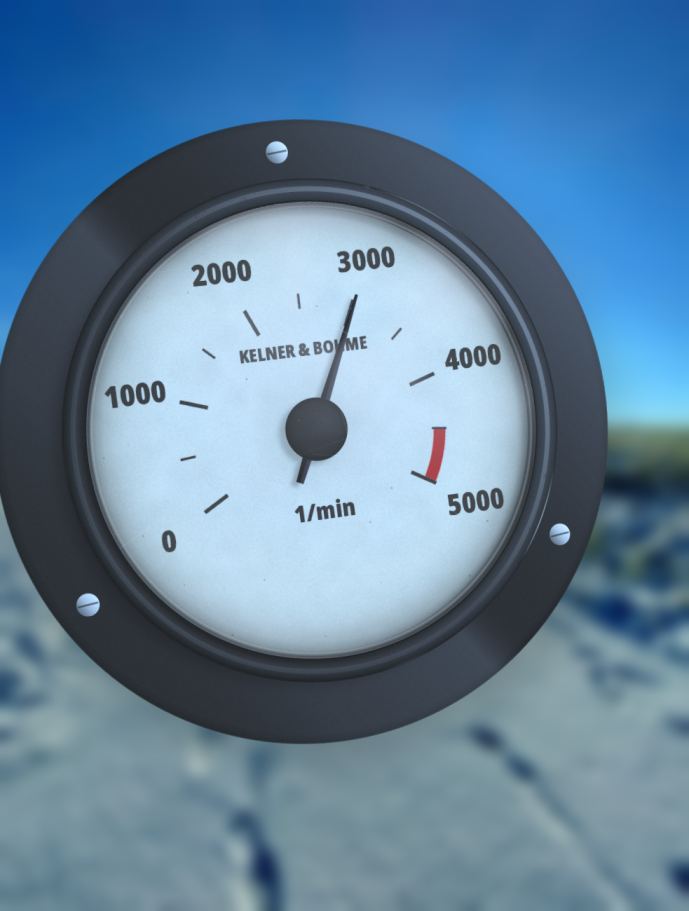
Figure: 3000 rpm
